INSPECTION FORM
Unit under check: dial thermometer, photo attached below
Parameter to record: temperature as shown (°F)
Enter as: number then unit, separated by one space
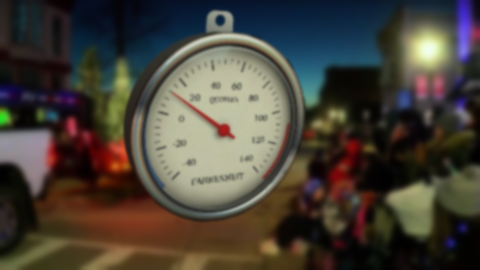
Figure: 12 °F
